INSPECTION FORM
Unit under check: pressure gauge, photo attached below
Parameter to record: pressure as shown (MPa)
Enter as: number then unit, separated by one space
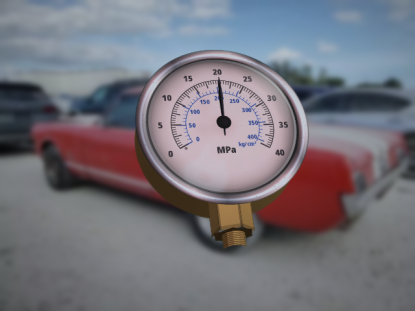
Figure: 20 MPa
